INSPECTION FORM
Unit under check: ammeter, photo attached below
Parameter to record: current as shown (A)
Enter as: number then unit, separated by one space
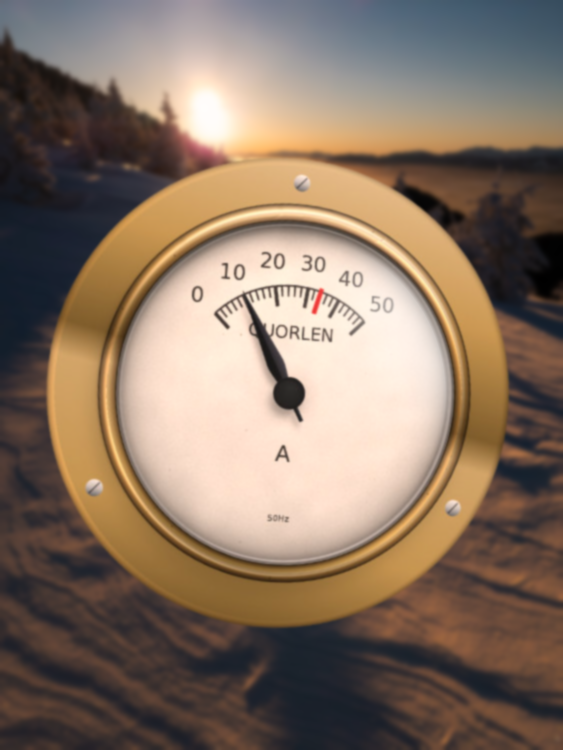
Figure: 10 A
